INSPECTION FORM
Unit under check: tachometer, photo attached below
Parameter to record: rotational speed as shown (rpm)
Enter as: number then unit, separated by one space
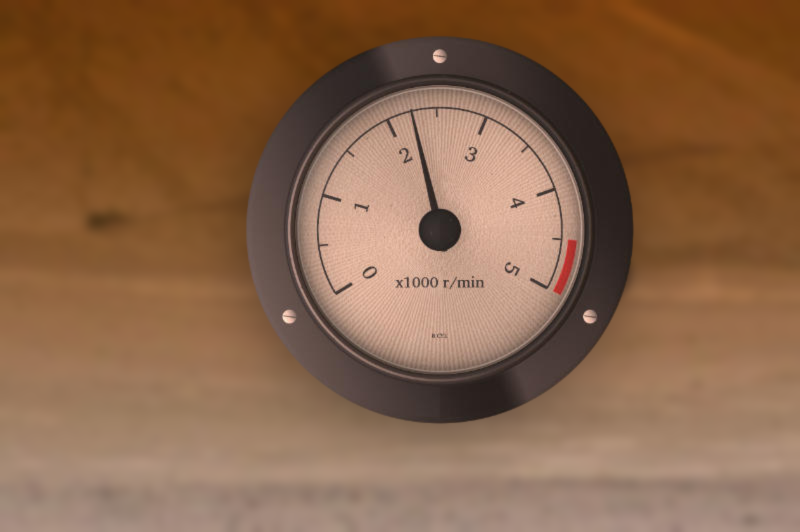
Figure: 2250 rpm
